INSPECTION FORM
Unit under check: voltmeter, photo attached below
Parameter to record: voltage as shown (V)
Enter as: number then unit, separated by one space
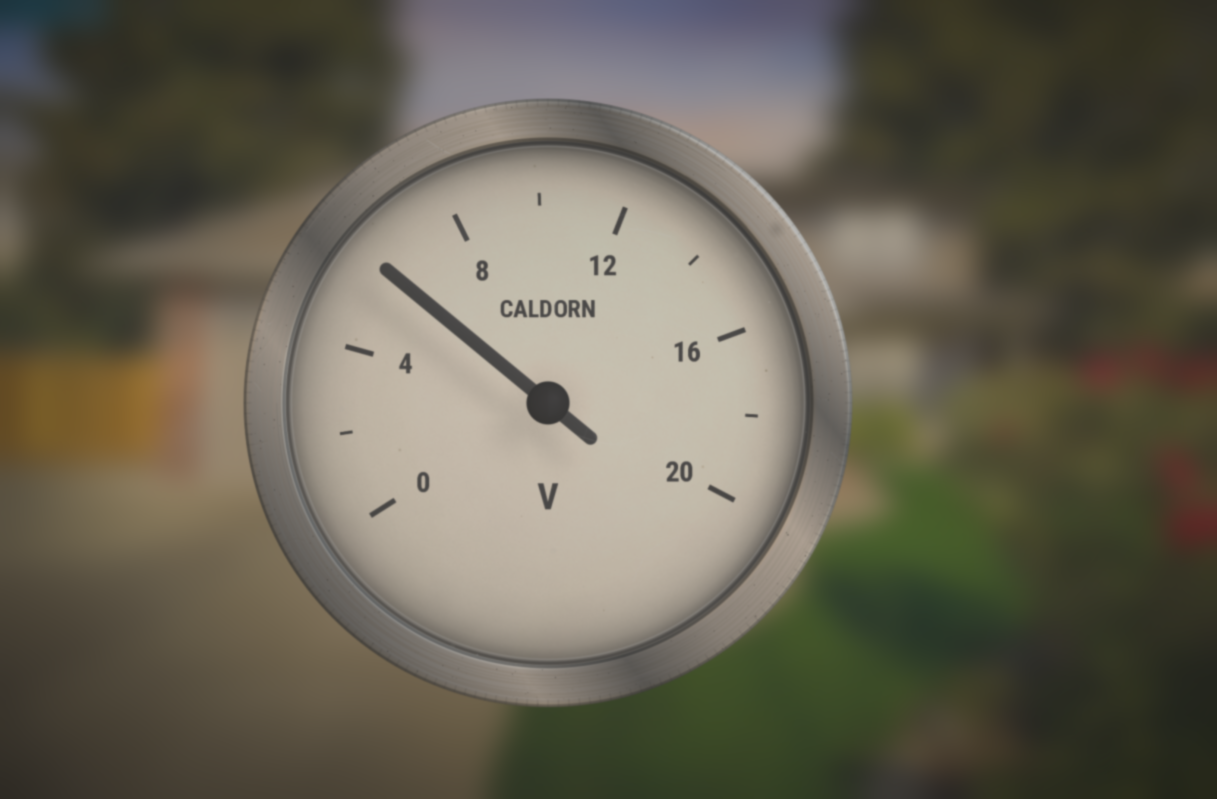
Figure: 6 V
